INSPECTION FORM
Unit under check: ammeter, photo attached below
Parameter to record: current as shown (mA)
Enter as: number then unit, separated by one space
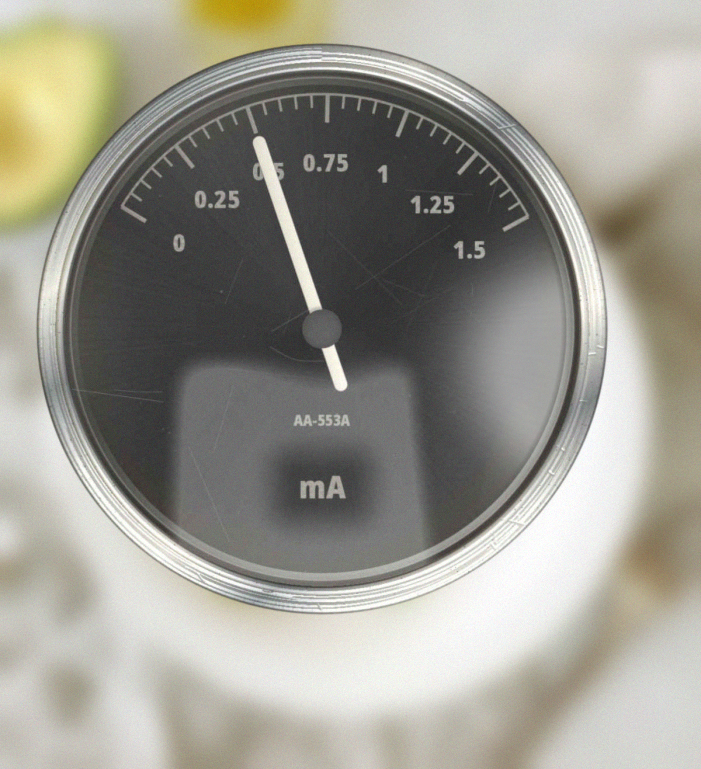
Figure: 0.5 mA
